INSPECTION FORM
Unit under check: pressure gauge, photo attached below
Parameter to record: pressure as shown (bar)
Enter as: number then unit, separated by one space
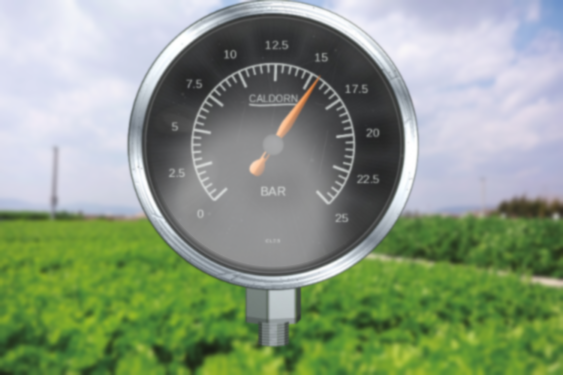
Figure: 15.5 bar
